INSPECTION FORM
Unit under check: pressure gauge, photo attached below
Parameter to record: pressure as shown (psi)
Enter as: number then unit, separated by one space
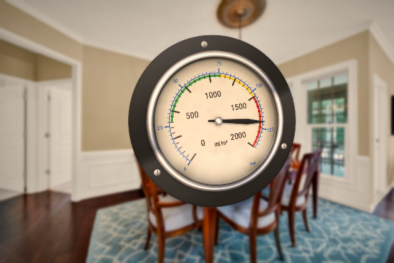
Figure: 1750 psi
